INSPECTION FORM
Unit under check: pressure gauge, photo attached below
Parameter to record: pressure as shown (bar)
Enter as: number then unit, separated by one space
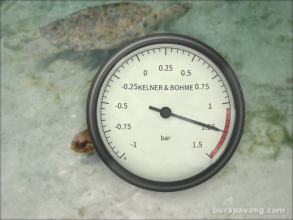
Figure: 1.25 bar
